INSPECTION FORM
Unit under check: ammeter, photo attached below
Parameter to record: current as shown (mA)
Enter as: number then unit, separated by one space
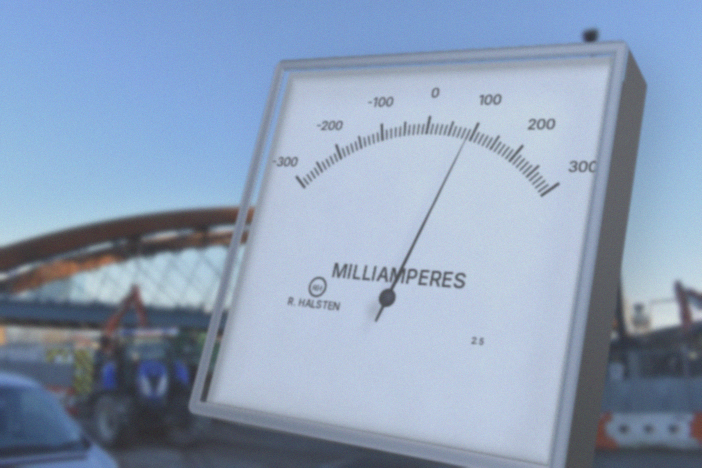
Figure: 100 mA
